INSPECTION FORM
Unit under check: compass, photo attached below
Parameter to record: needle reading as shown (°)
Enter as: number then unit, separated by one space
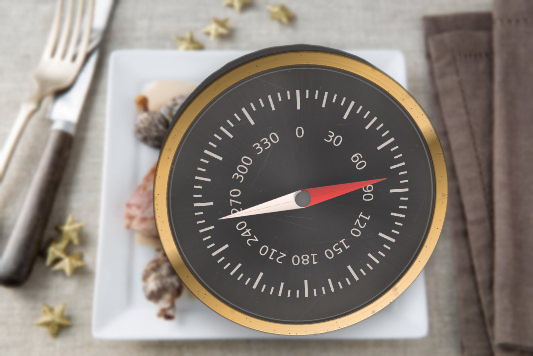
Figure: 80 °
